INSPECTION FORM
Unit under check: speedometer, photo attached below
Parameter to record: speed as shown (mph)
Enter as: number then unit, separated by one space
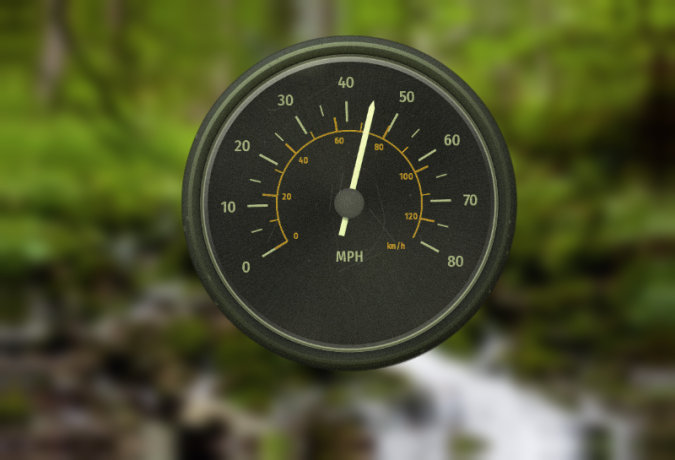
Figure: 45 mph
